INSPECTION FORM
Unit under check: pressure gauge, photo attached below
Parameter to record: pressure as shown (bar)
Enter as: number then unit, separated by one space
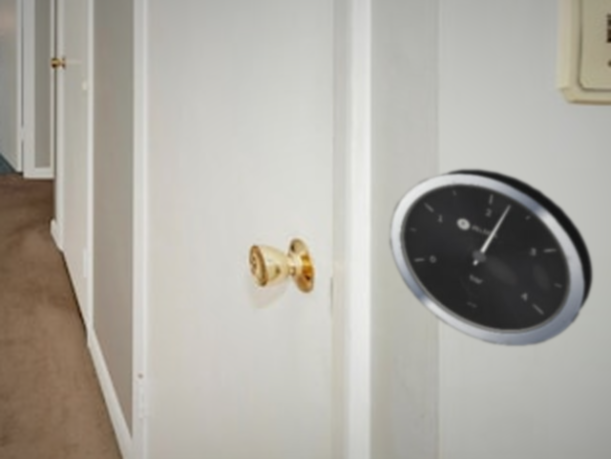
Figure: 2.25 bar
